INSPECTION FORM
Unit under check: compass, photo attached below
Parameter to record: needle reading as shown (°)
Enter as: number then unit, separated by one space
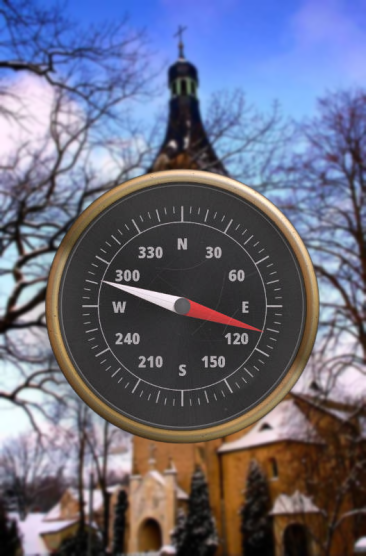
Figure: 107.5 °
